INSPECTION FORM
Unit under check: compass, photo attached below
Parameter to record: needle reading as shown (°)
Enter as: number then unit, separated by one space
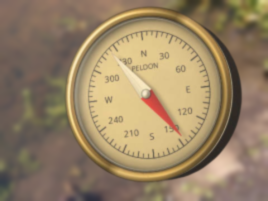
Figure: 145 °
